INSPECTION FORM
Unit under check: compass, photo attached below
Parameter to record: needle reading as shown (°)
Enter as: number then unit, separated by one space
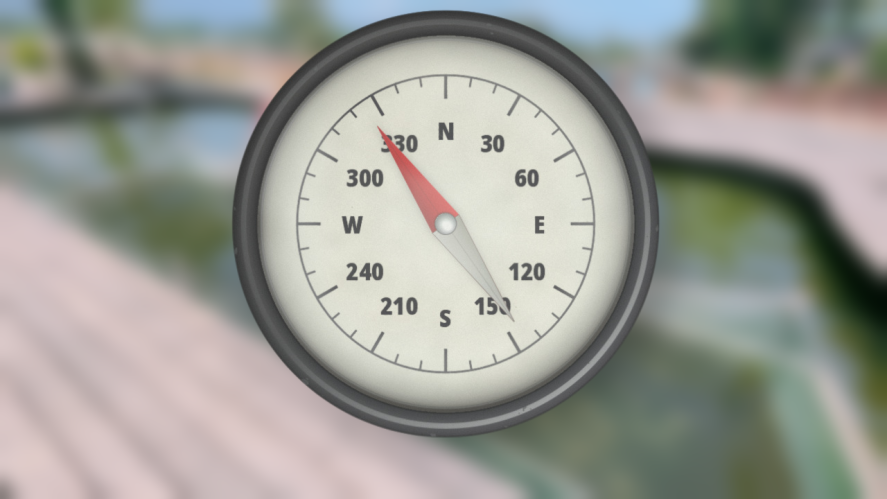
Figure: 325 °
